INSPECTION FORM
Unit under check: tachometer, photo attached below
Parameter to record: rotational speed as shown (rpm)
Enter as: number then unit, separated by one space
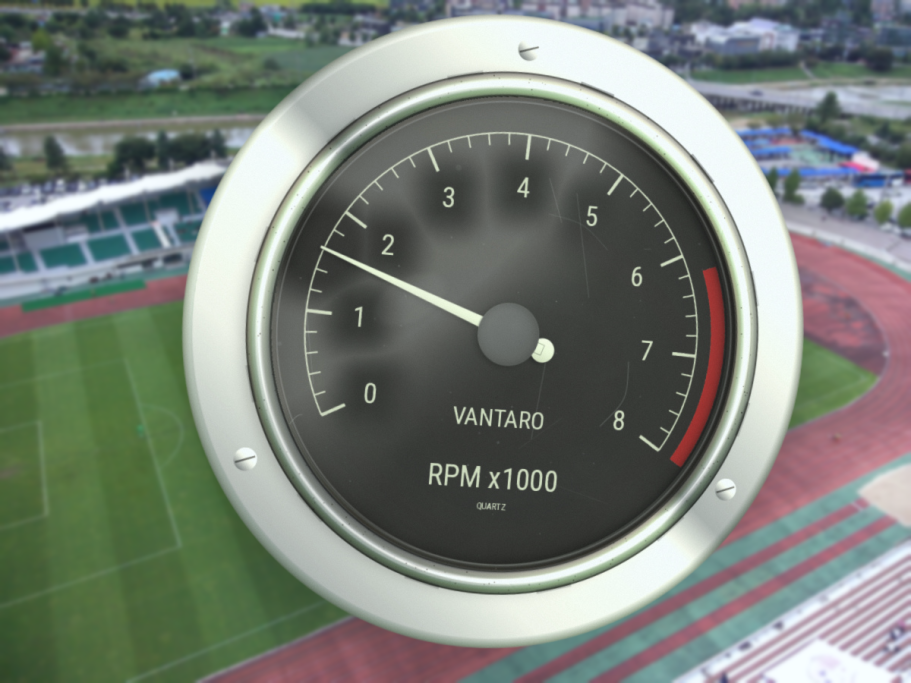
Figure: 1600 rpm
